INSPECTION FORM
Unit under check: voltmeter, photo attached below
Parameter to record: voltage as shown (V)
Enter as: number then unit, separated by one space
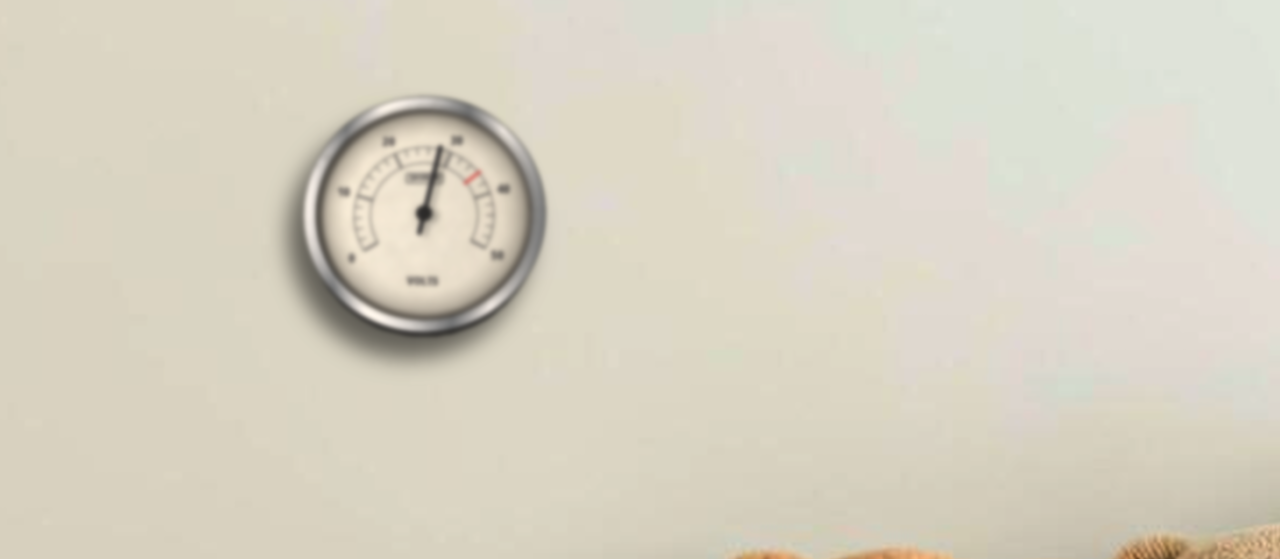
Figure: 28 V
